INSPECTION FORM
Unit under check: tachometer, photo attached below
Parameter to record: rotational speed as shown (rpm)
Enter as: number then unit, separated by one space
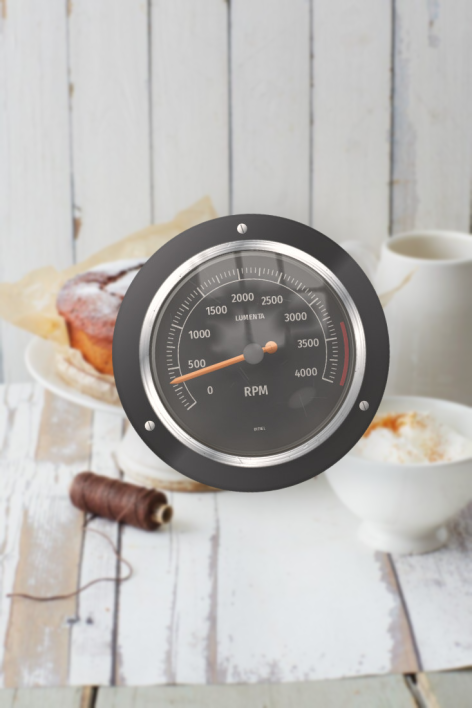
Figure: 350 rpm
